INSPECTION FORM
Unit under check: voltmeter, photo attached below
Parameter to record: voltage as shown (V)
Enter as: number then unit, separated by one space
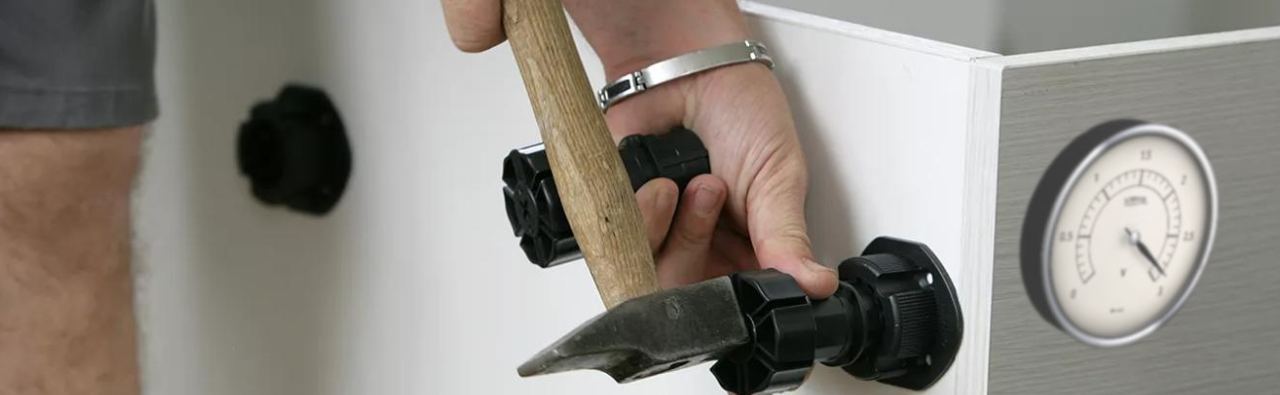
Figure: 2.9 V
